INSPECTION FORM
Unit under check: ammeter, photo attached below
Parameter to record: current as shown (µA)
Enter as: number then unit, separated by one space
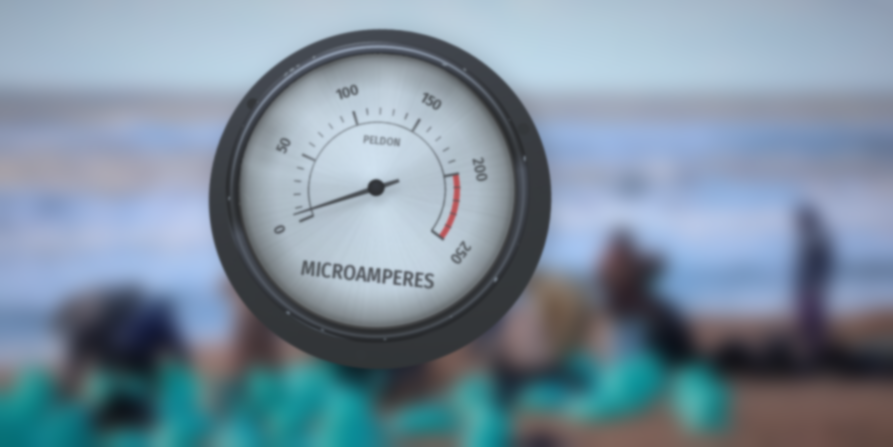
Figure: 5 µA
